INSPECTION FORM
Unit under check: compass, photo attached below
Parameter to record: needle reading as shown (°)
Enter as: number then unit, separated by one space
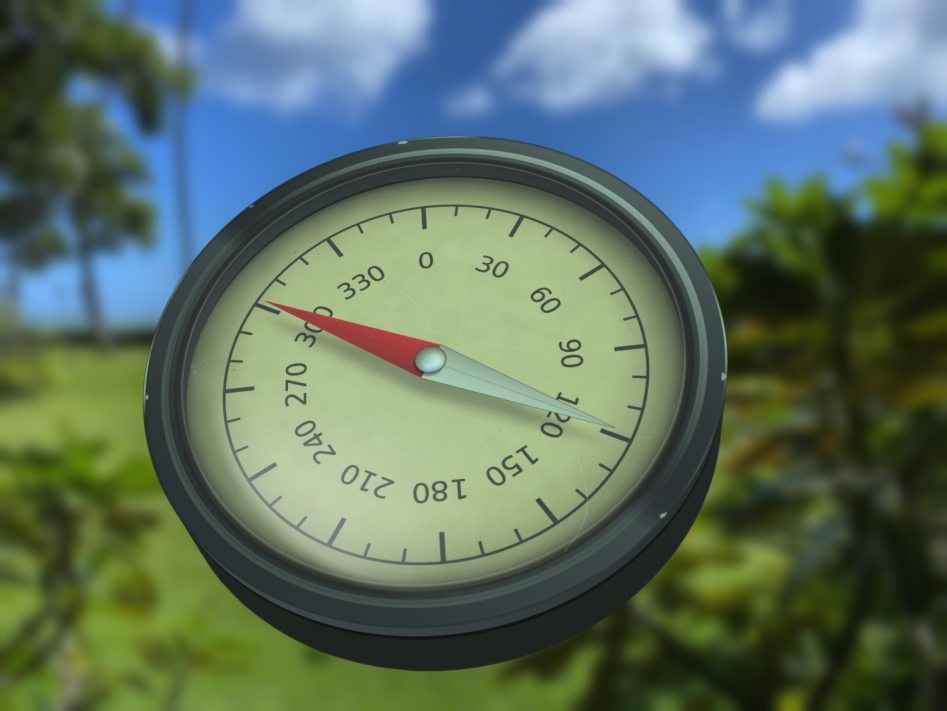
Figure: 300 °
